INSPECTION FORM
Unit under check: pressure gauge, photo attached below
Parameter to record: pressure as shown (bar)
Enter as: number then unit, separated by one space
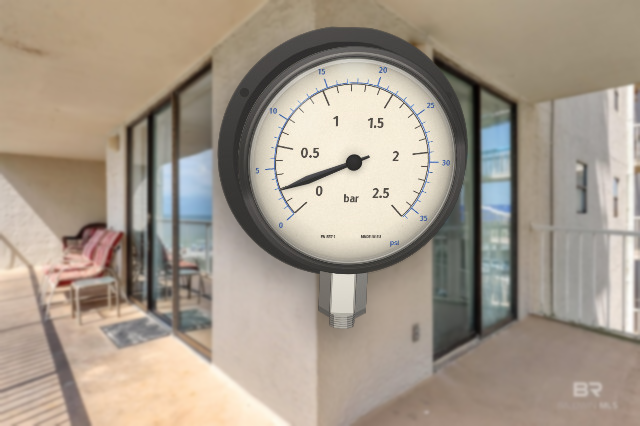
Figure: 0.2 bar
